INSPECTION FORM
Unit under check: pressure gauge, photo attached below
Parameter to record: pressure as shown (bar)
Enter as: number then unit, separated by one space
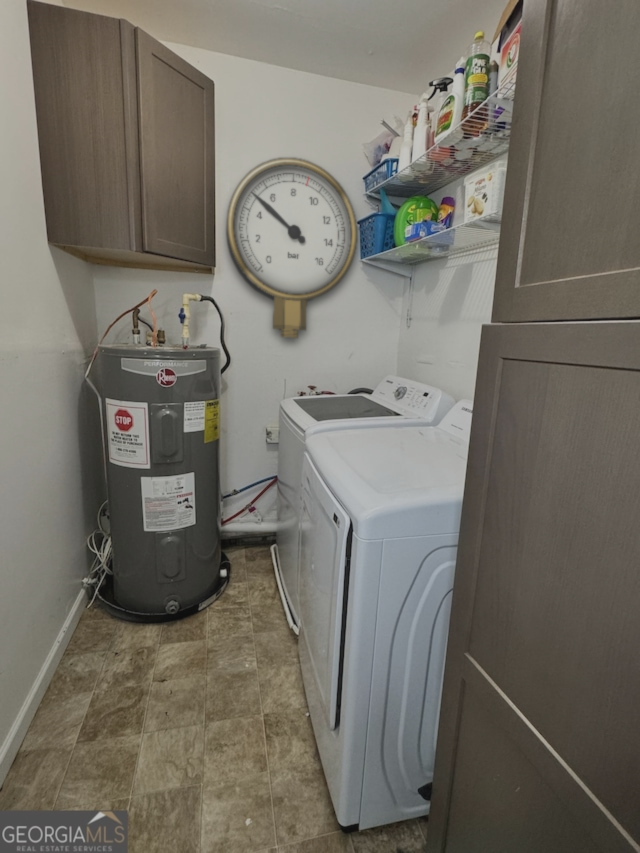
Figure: 5 bar
